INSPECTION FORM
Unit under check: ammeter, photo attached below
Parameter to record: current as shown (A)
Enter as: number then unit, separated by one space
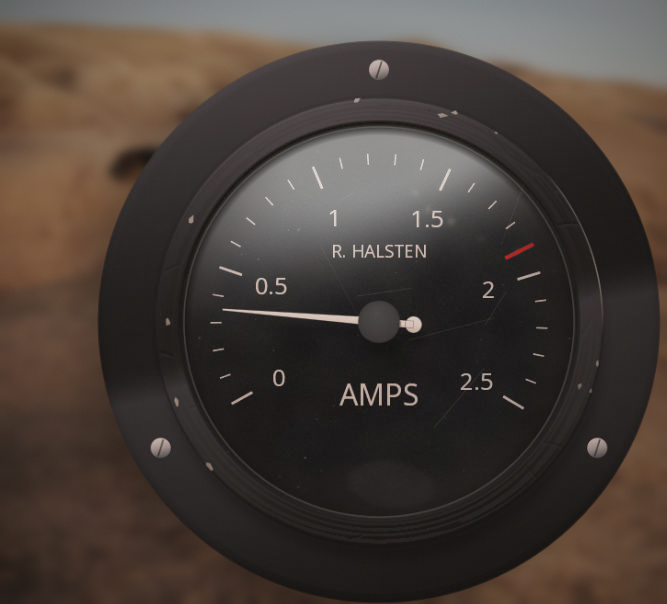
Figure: 0.35 A
